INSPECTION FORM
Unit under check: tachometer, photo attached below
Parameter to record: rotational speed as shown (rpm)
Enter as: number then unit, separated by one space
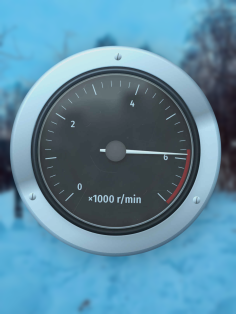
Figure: 5900 rpm
